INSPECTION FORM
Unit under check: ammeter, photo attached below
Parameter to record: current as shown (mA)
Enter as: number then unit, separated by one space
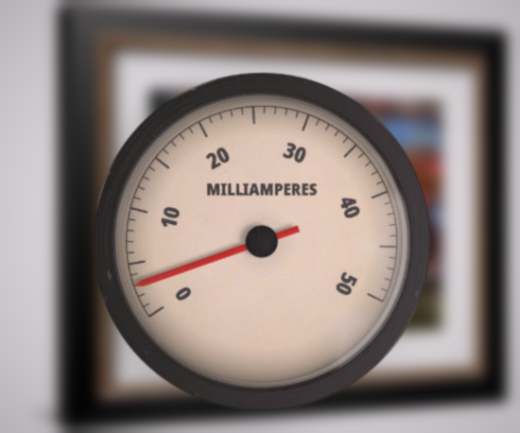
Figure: 3 mA
